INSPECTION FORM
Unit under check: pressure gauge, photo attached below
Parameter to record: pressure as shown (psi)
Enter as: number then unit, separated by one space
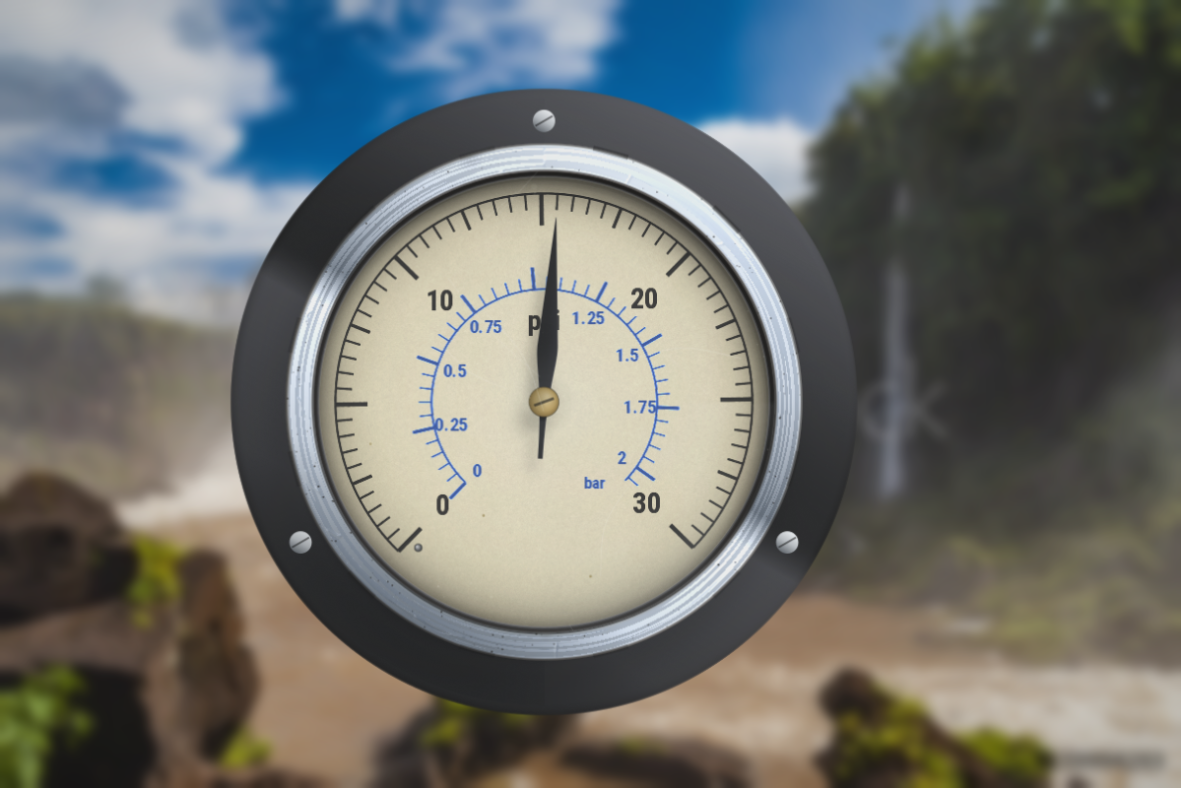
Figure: 15.5 psi
